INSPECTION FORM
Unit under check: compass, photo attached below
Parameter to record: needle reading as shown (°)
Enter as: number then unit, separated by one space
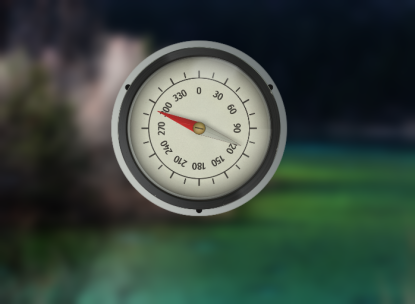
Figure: 292.5 °
